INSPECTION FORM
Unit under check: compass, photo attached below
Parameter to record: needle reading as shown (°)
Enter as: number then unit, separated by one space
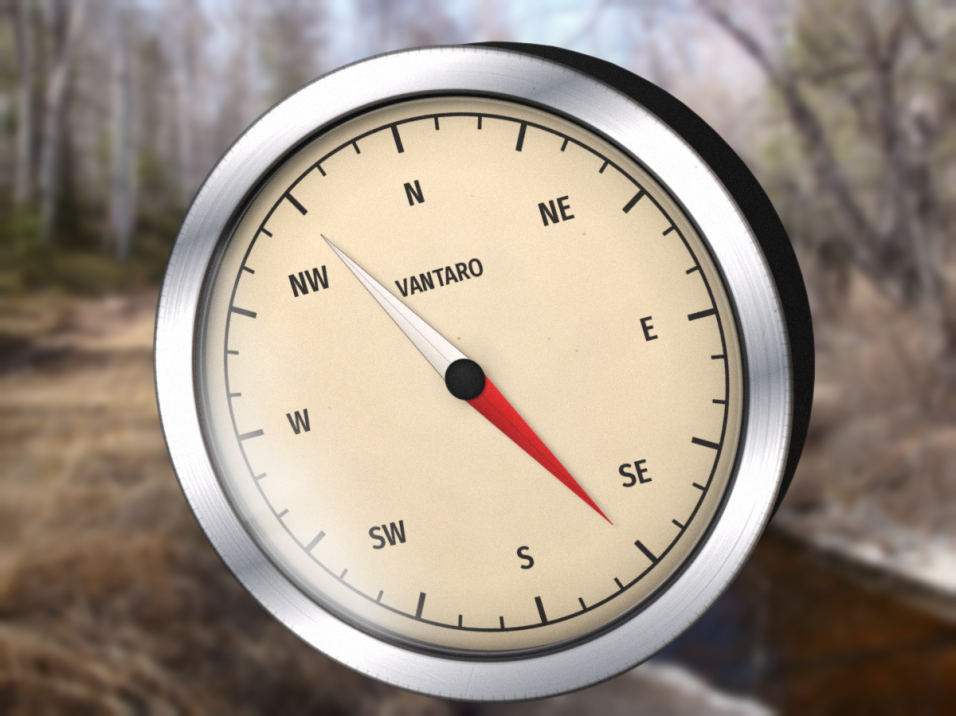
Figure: 150 °
